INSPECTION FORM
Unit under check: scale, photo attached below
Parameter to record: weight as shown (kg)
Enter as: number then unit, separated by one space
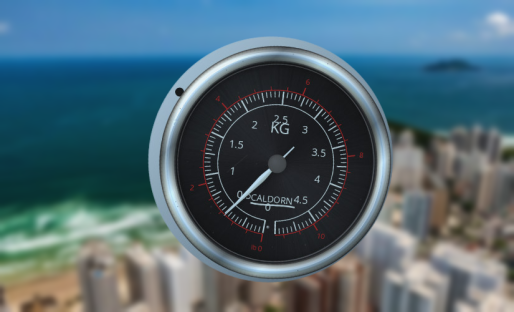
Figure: 0.5 kg
